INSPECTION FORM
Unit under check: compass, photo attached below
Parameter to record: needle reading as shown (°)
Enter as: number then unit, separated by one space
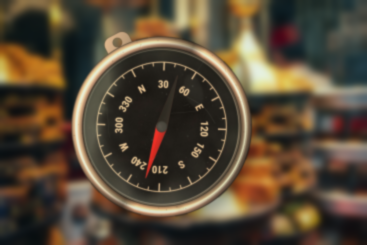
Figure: 225 °
